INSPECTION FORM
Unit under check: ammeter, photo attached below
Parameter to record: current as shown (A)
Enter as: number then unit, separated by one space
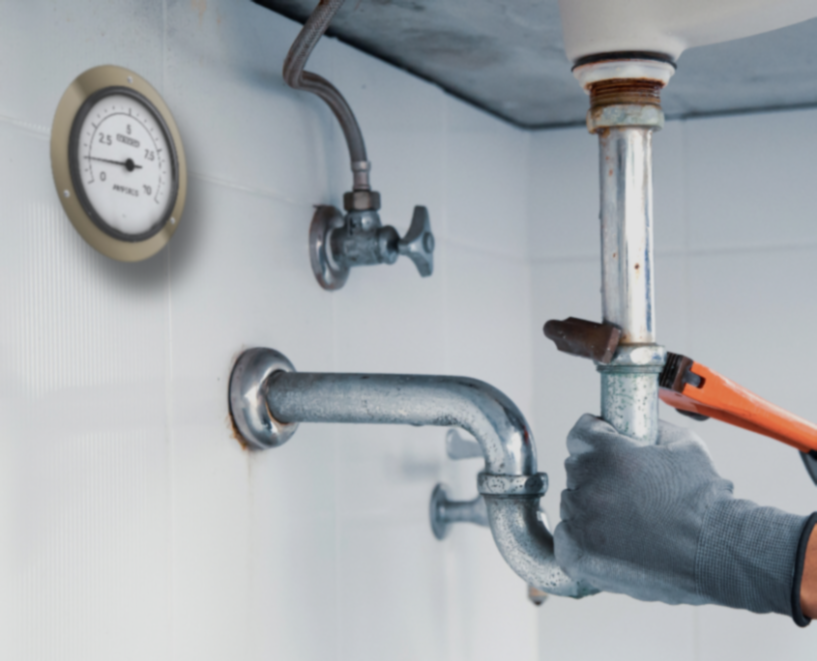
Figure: 1 A
